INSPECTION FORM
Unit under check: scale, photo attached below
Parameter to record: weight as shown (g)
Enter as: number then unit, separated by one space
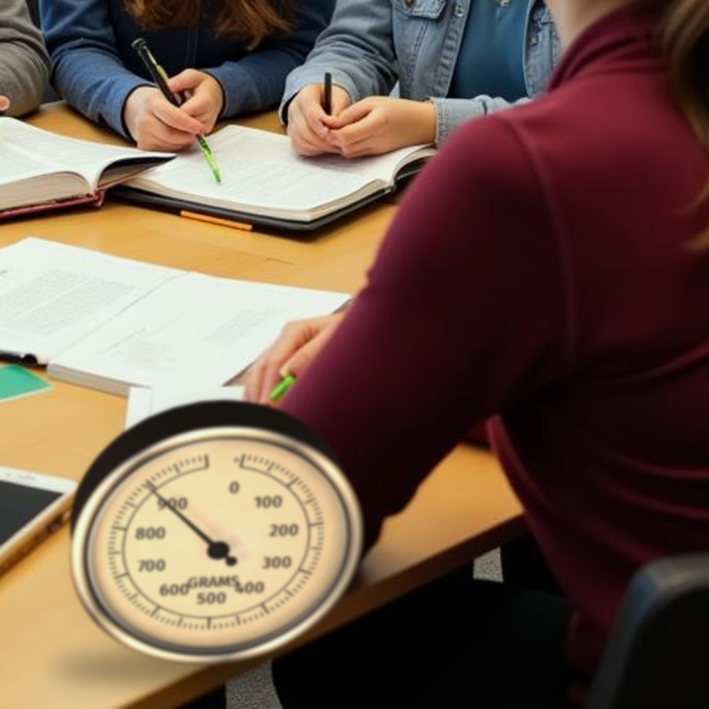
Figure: 900 g
